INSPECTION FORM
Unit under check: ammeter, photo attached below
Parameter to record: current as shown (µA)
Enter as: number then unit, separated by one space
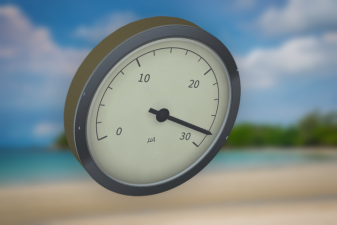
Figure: 28 µA
